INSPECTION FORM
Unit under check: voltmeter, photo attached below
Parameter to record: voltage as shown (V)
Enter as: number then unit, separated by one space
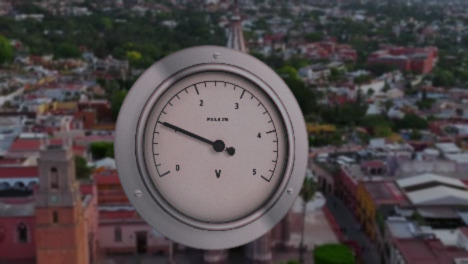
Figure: 1 V
